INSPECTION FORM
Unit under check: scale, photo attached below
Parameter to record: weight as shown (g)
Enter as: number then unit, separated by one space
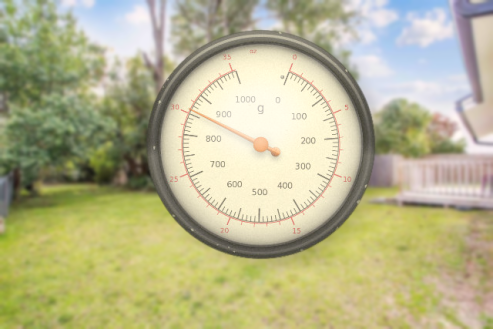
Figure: 860 g
